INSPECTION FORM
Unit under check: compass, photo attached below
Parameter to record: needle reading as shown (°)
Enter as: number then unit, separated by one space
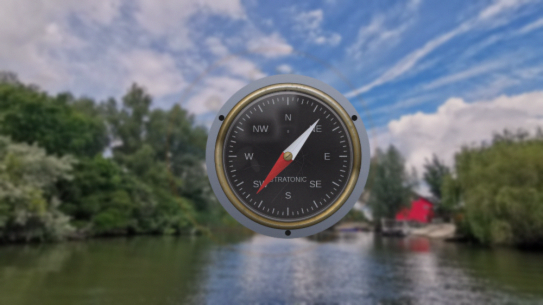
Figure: 220 °
